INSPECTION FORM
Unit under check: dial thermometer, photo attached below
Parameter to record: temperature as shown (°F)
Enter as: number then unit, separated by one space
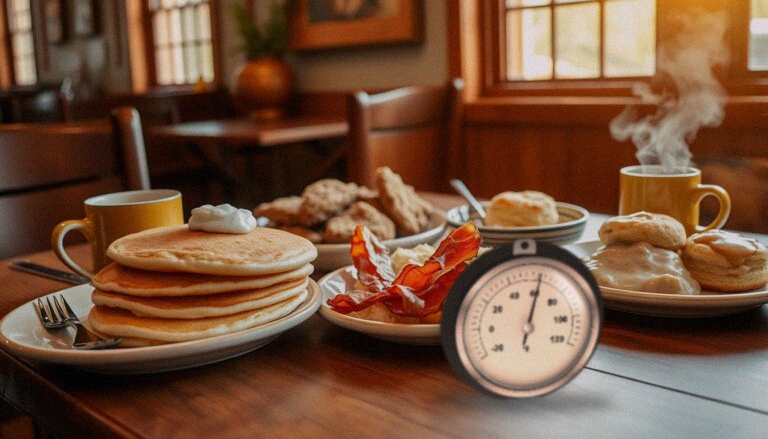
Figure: 60 °F
